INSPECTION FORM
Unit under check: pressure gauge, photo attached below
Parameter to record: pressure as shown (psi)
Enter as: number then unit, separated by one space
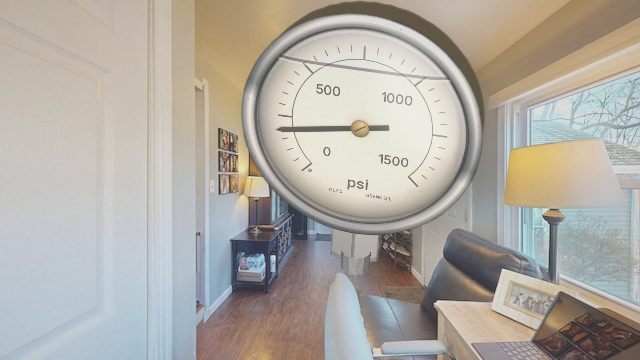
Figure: 200 psi
